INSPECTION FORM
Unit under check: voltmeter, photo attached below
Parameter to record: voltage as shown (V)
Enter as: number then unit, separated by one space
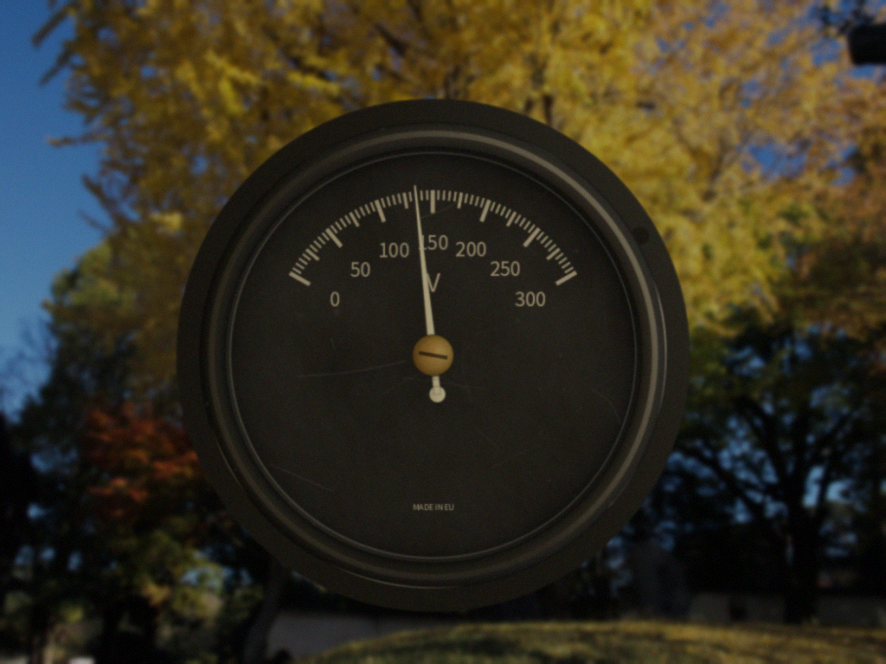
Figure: 135 V
